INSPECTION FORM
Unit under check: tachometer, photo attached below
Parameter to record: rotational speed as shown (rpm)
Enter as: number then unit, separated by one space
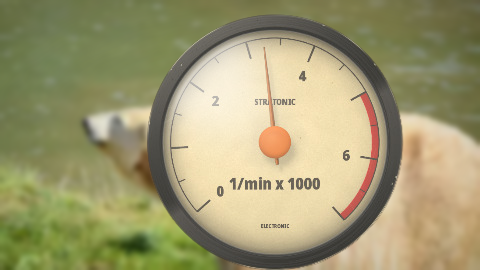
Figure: 3250 rpm
